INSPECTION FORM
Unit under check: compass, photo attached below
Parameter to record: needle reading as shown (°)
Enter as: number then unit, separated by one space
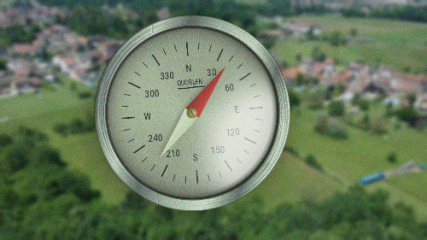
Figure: 40 °
